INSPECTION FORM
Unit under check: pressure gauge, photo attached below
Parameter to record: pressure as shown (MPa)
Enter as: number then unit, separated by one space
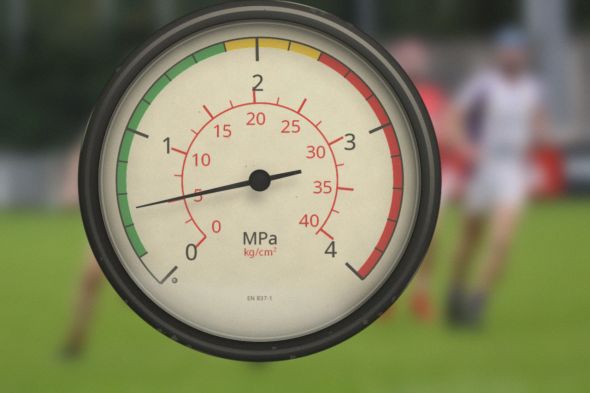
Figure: 0.5 MPa
